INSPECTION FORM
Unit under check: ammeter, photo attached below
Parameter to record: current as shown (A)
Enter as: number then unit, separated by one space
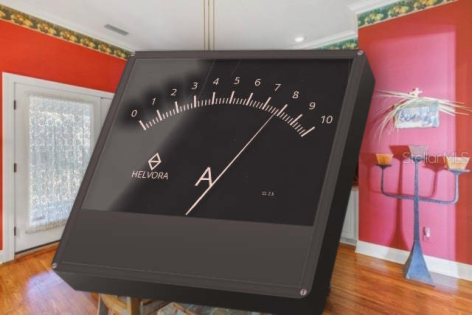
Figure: 8 A
